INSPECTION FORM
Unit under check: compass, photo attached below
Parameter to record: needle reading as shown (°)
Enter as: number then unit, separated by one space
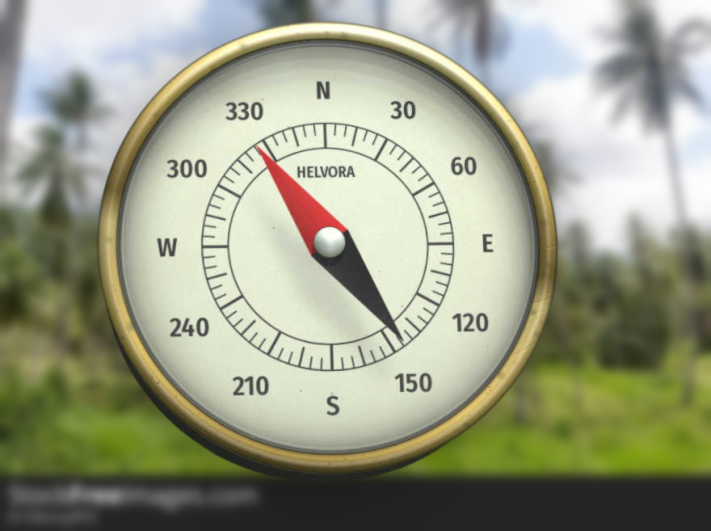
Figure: 325 °
